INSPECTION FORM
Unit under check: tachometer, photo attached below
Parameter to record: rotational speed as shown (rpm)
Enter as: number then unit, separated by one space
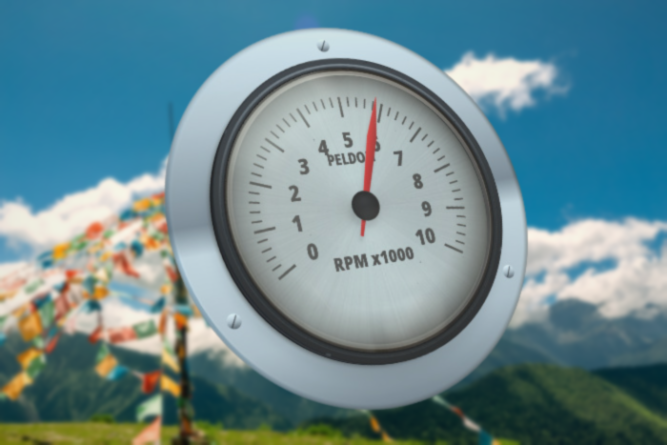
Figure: 5800 rpm
